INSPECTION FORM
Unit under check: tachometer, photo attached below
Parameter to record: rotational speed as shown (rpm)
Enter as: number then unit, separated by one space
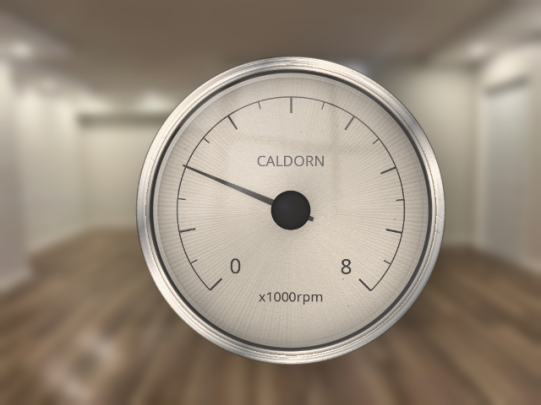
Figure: 2000 rpm
